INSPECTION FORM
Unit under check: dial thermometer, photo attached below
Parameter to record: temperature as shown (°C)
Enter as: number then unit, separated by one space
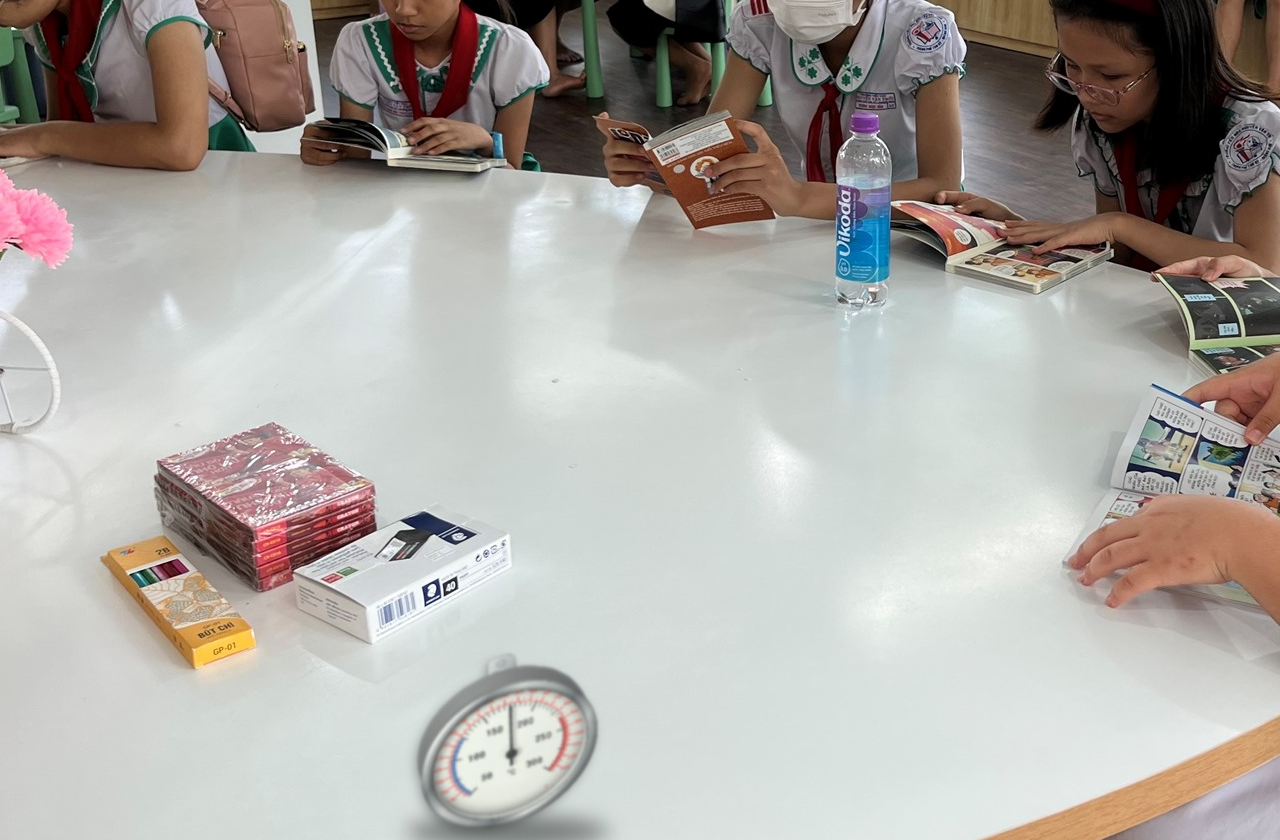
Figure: 175 °C
